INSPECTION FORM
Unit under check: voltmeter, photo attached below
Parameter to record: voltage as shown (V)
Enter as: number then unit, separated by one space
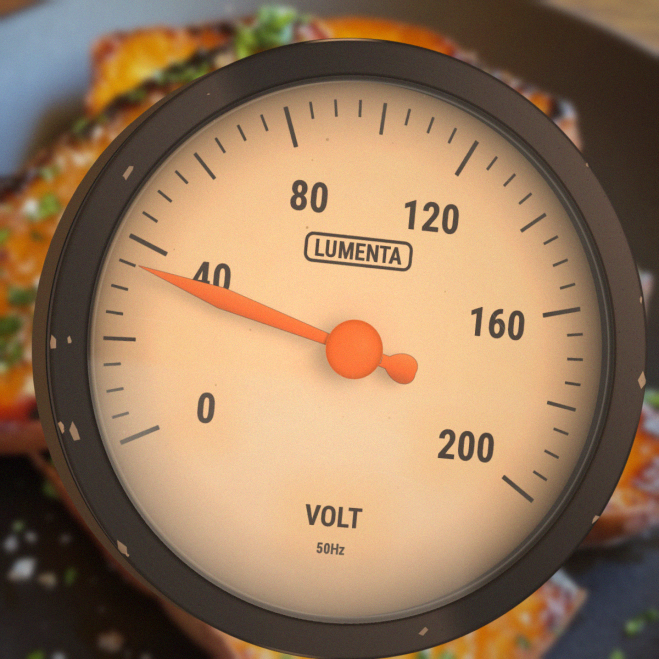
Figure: 35 V
